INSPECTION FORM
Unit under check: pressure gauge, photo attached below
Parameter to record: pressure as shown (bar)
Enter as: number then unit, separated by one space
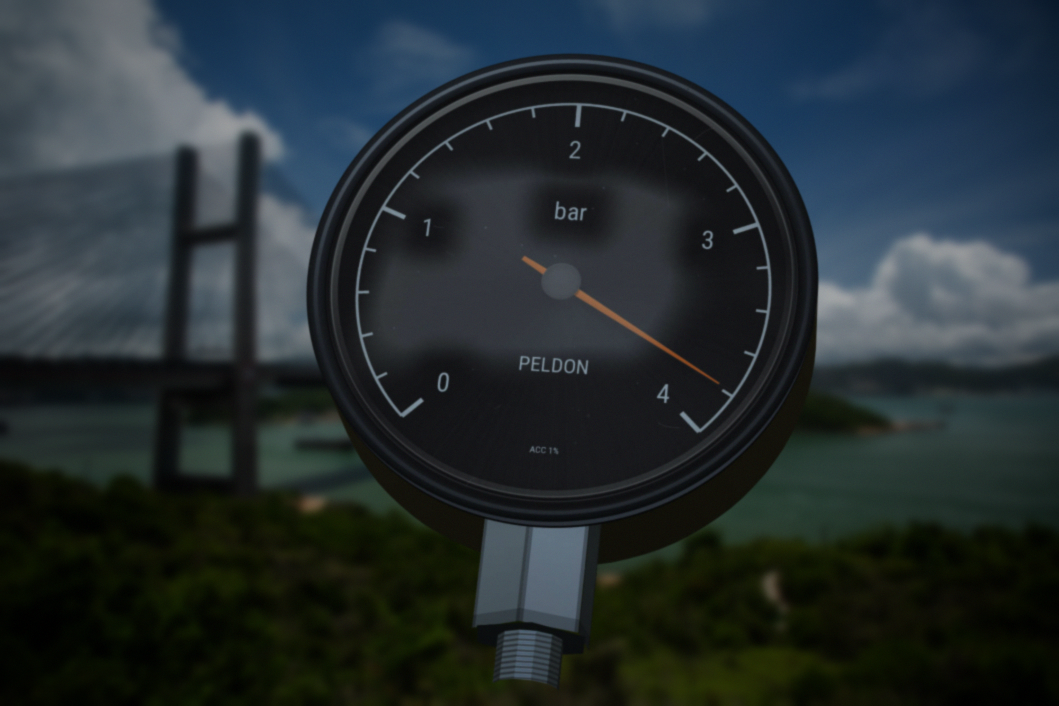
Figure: 3.8 bar
